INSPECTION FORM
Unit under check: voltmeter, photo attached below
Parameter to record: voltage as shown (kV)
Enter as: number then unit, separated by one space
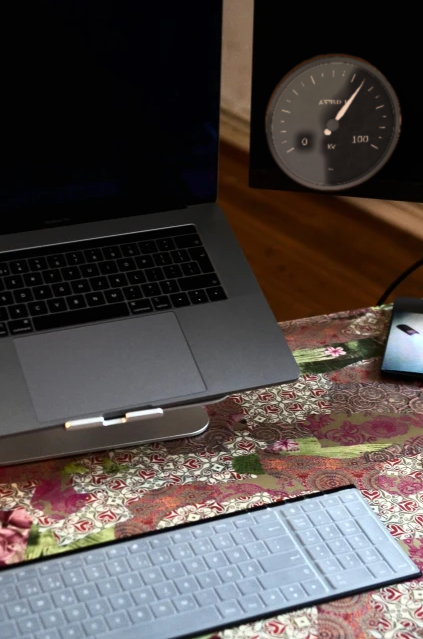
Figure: 65 kV
